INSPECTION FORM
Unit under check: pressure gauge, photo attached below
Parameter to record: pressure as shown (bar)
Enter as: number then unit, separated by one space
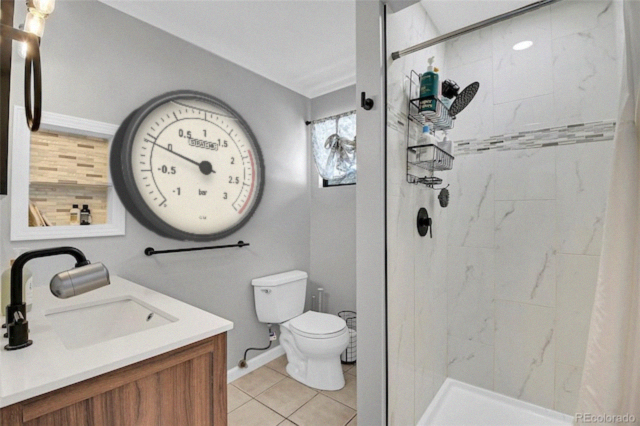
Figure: -0.1 bar
